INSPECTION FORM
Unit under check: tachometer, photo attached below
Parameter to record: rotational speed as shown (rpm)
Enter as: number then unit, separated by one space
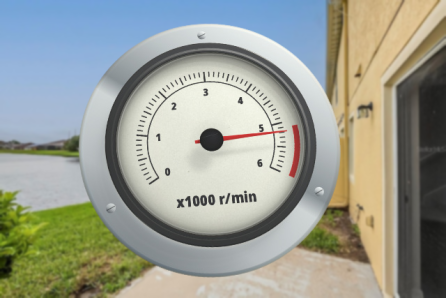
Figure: 5200 rpm
